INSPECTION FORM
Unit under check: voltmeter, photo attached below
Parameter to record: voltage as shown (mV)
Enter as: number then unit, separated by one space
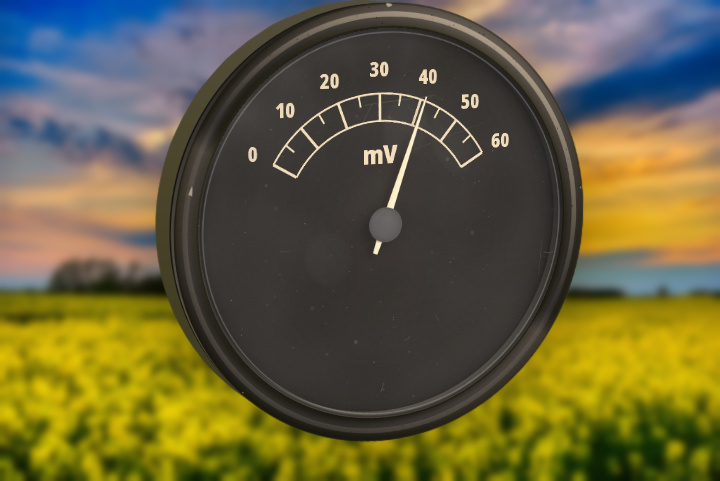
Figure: 40 mV
